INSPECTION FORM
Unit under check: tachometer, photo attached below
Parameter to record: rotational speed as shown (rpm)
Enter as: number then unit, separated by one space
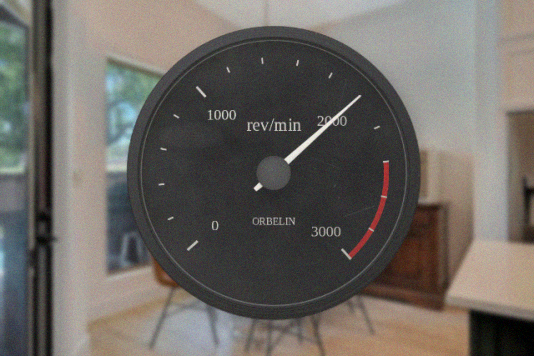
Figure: 2000 rpm
